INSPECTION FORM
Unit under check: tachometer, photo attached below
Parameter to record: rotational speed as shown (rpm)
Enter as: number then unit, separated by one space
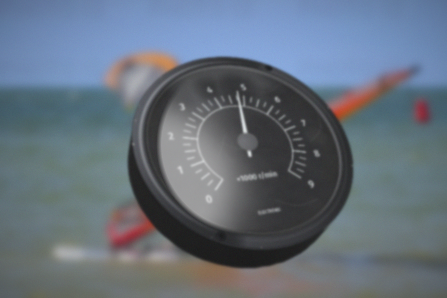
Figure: 4750 rpm
